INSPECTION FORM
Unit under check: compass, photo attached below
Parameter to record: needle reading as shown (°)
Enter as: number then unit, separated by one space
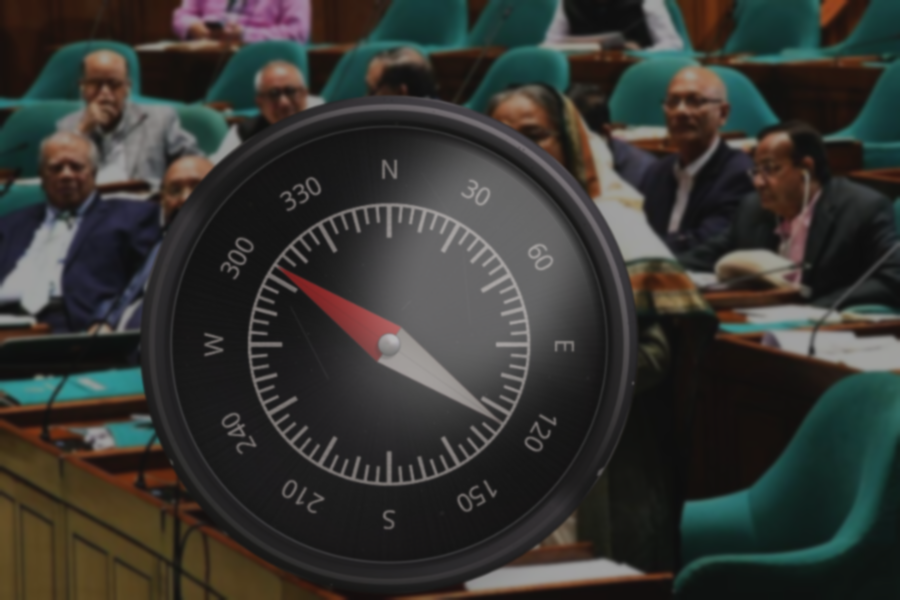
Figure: 305 °
